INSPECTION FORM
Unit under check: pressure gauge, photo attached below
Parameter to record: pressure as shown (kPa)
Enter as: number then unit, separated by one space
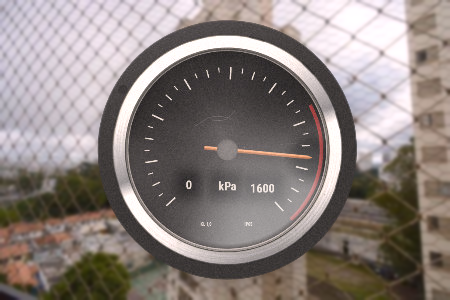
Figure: 1350 kPa
